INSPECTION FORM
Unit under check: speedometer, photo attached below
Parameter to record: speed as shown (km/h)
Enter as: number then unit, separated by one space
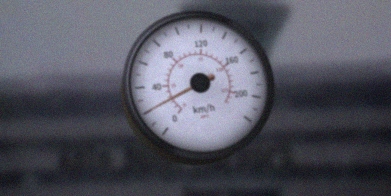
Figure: 20 km/h
